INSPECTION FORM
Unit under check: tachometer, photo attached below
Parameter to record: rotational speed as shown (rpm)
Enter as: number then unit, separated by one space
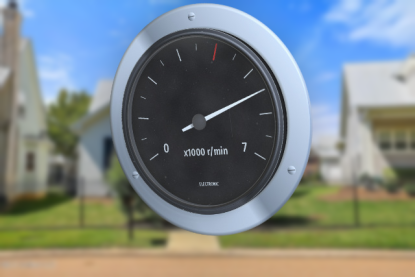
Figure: 5500 rpm
